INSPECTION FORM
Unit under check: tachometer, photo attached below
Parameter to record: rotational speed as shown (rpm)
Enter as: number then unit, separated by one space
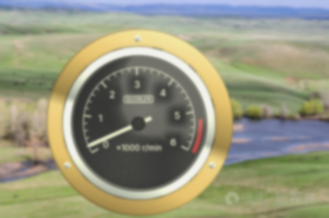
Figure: 200 rpm
